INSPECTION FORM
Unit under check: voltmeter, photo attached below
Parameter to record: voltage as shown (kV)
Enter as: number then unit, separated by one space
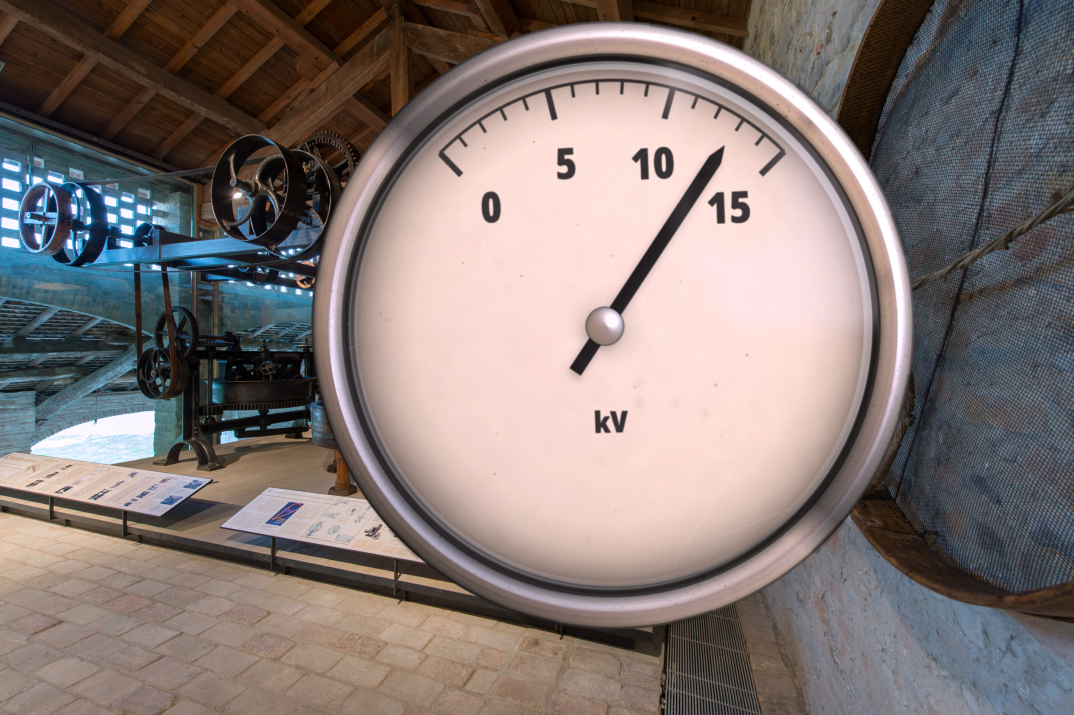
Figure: 13 kV
